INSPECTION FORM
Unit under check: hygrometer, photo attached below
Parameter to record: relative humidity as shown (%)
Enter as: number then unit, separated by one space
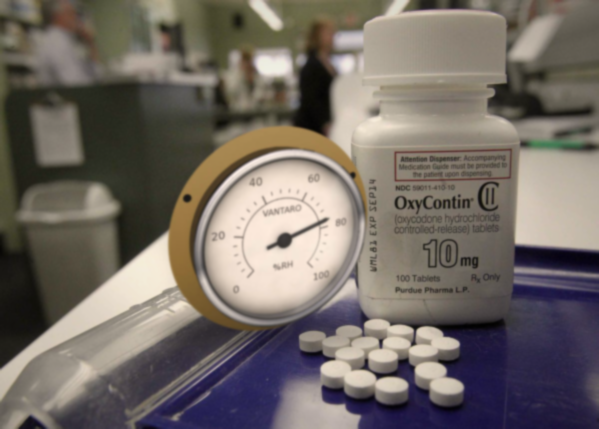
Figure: 76 %
